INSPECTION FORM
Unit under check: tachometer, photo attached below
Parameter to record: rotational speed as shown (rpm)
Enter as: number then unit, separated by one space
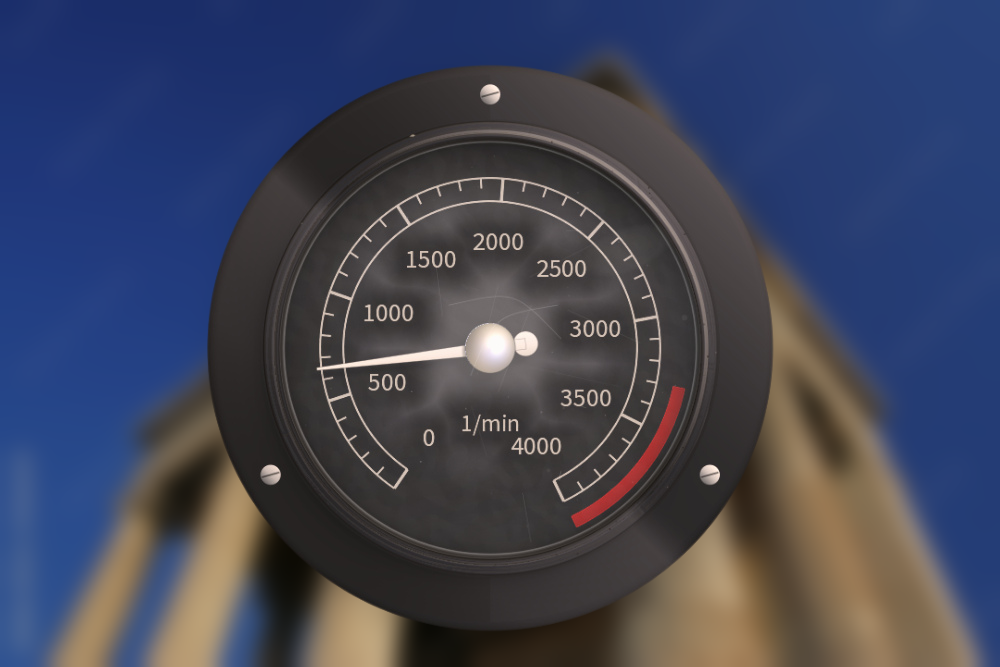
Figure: 650 rpm
